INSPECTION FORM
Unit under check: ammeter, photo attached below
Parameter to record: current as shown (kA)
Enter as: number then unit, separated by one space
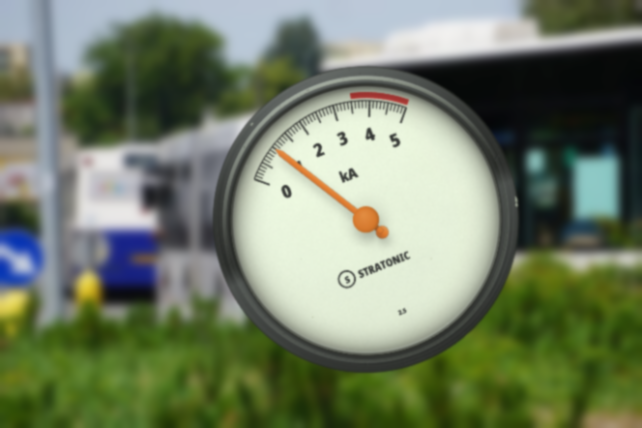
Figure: 1 kA
